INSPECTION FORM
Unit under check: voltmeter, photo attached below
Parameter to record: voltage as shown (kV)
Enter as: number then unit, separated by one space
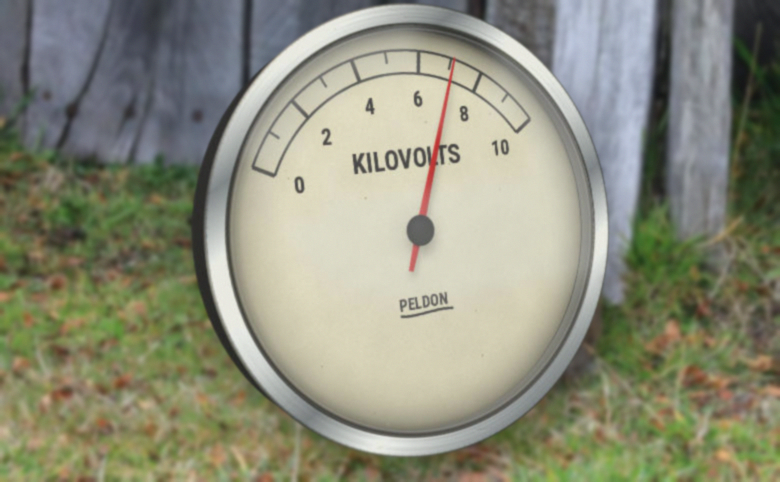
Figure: 7 kV
